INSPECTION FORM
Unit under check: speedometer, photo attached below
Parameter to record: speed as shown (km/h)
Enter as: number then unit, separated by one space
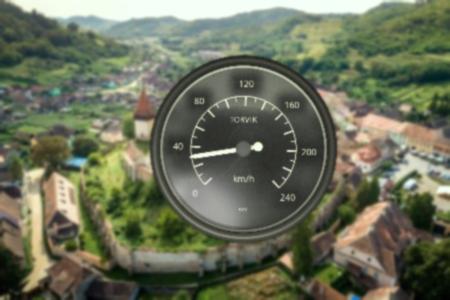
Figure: 30 km/h
